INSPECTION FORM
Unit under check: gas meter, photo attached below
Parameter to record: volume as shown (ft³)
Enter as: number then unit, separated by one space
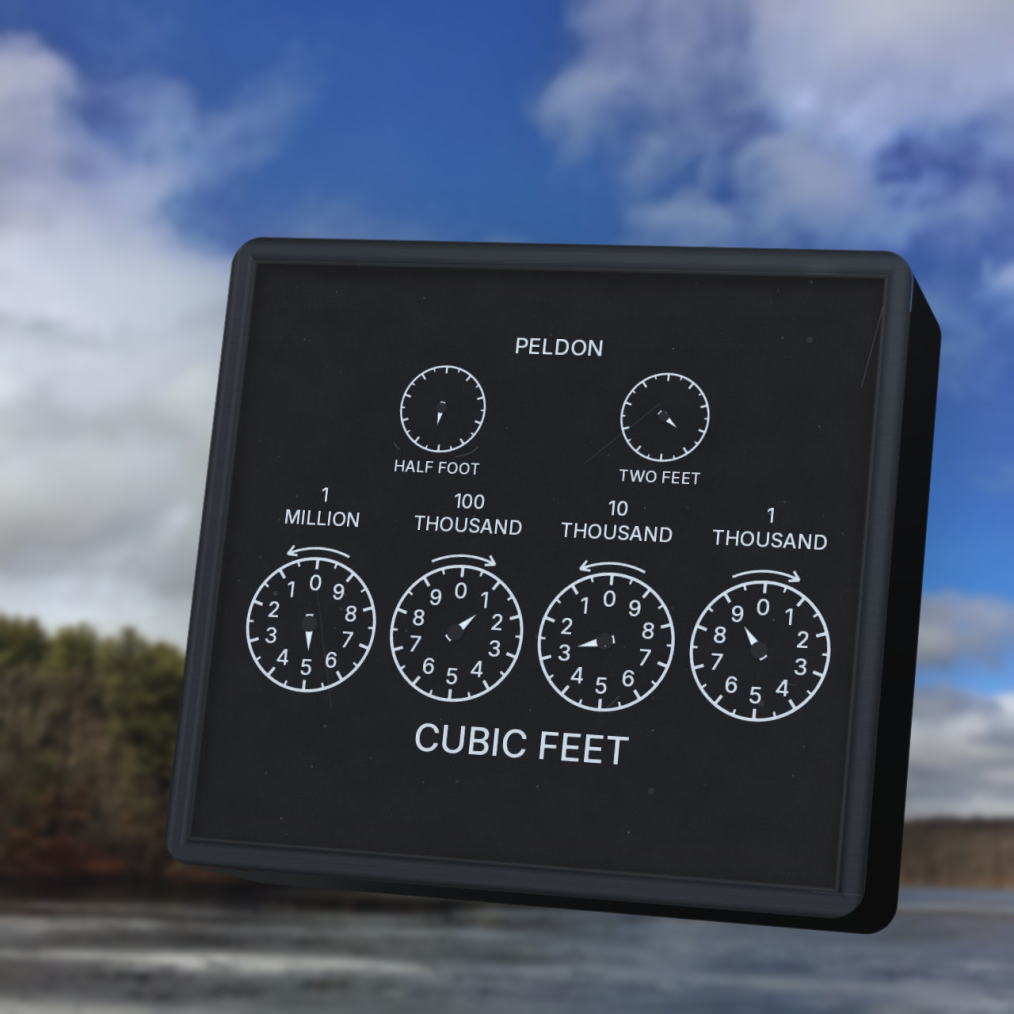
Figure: 512900 ft³
